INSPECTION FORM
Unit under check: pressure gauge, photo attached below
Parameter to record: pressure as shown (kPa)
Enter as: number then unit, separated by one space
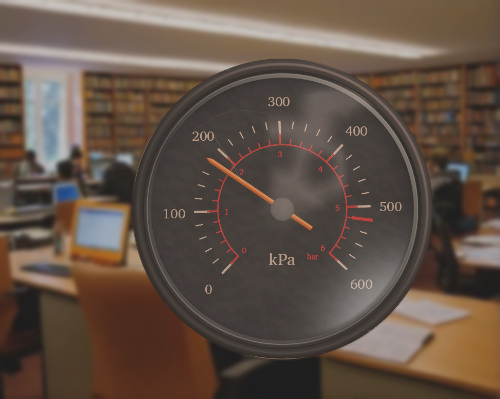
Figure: 180 kPa
